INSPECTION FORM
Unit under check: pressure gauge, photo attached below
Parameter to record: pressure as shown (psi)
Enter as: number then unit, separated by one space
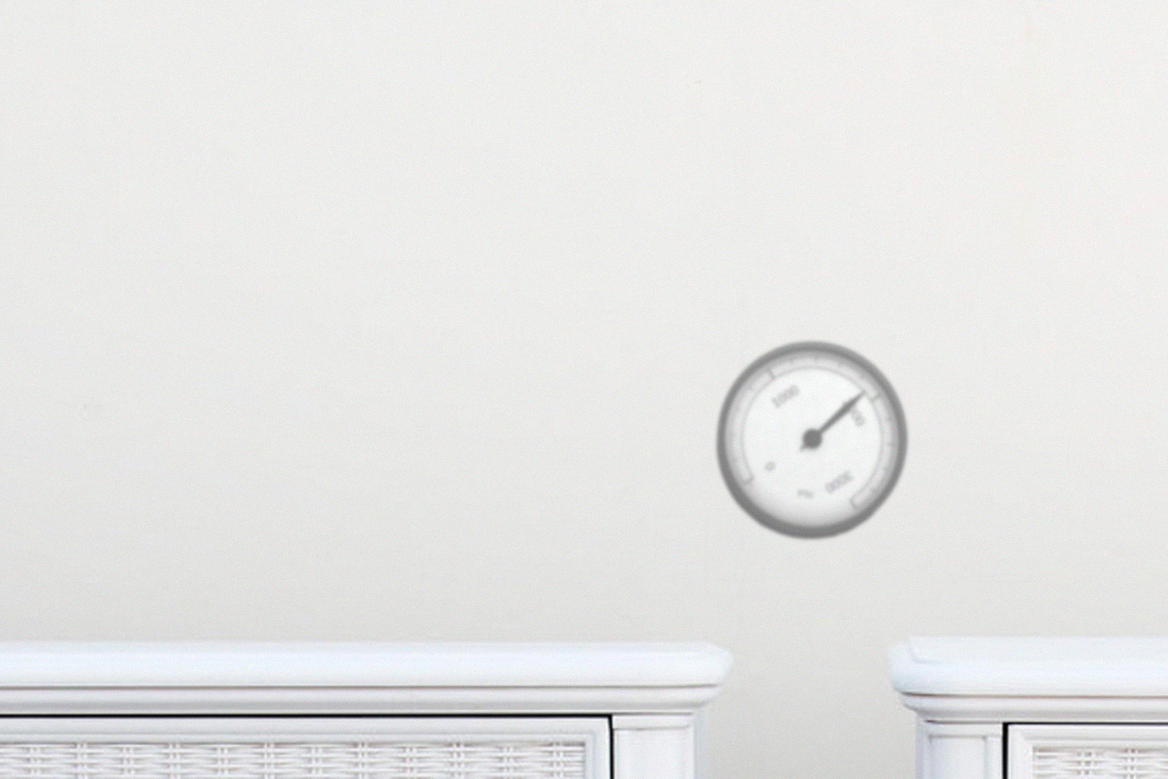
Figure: 1900 psi
